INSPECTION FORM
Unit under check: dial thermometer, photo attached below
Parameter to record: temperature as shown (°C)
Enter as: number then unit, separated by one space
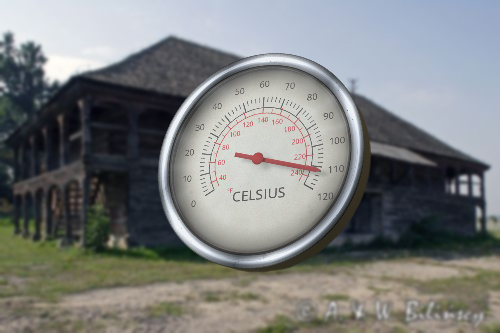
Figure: 112 °C
